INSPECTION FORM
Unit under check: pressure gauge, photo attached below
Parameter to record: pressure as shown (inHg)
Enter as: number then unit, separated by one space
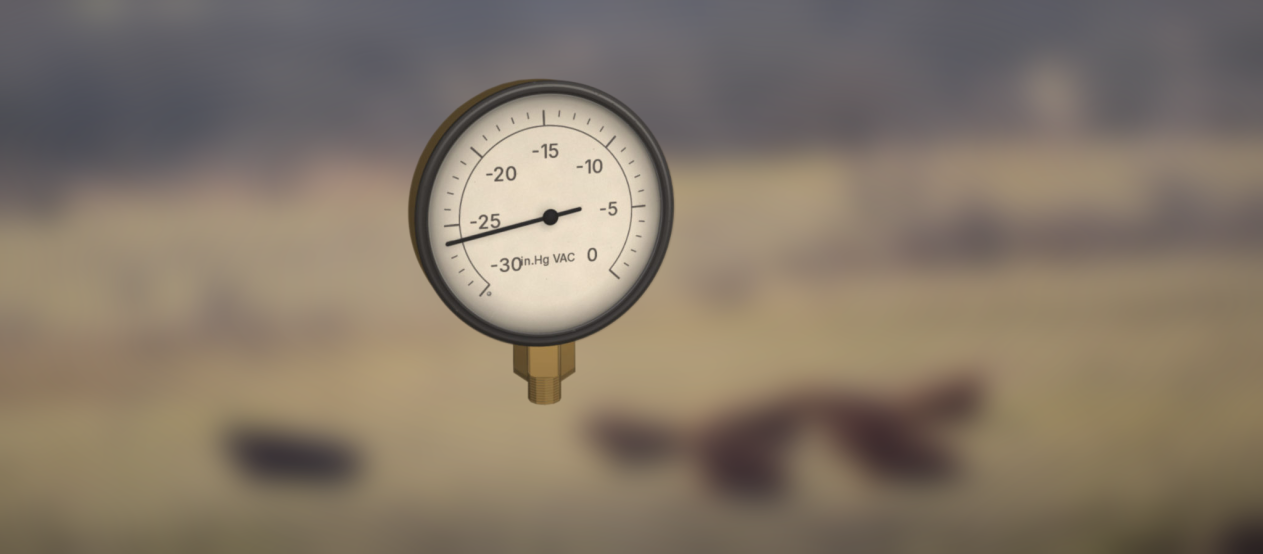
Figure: -26 inHg
